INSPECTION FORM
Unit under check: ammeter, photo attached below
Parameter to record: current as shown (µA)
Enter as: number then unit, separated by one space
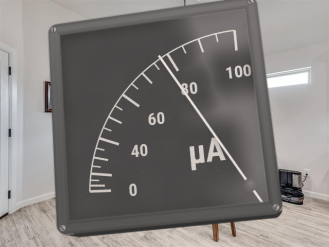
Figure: 77.5 µA
